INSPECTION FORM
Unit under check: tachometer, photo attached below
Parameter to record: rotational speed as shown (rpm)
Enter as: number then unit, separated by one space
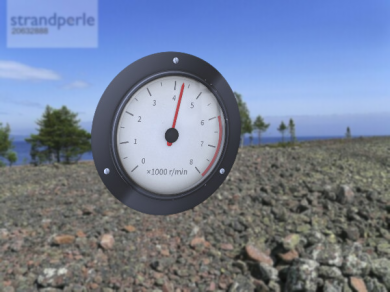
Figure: 4250 rpm
